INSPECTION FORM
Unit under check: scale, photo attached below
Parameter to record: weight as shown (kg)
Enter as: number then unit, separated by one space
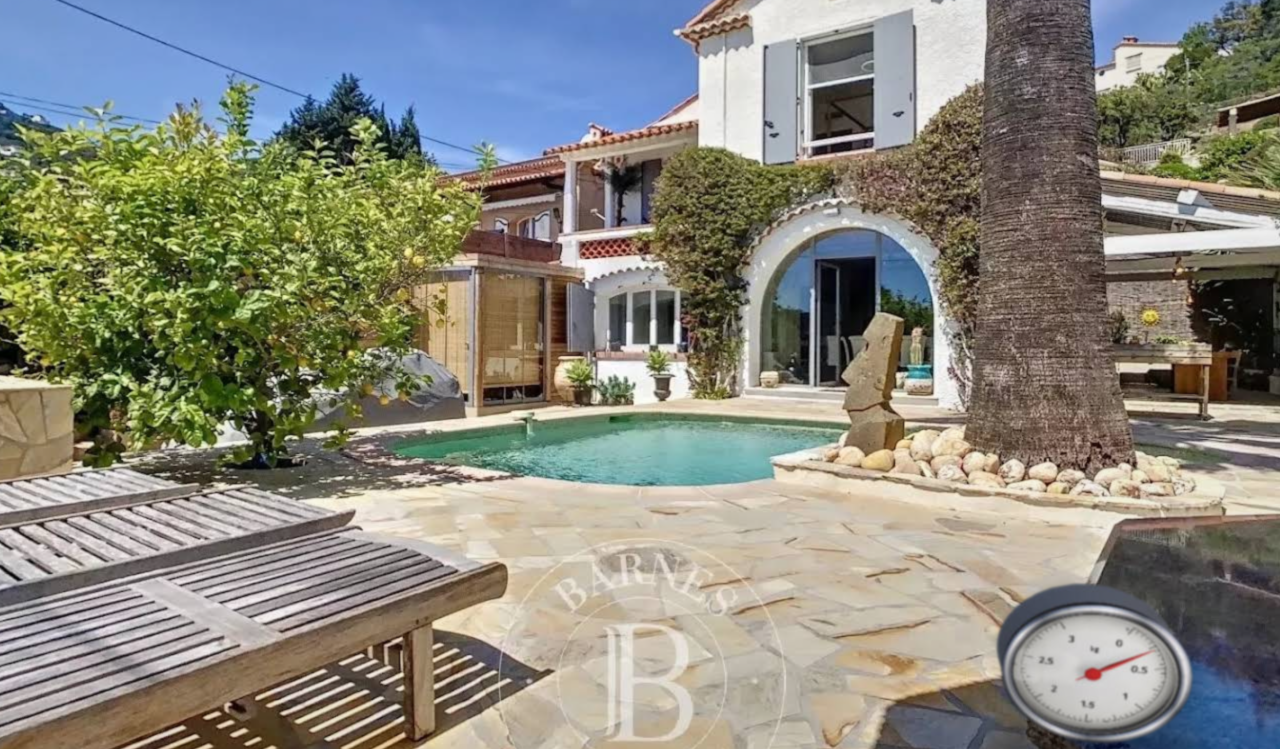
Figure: 0.25 kg
